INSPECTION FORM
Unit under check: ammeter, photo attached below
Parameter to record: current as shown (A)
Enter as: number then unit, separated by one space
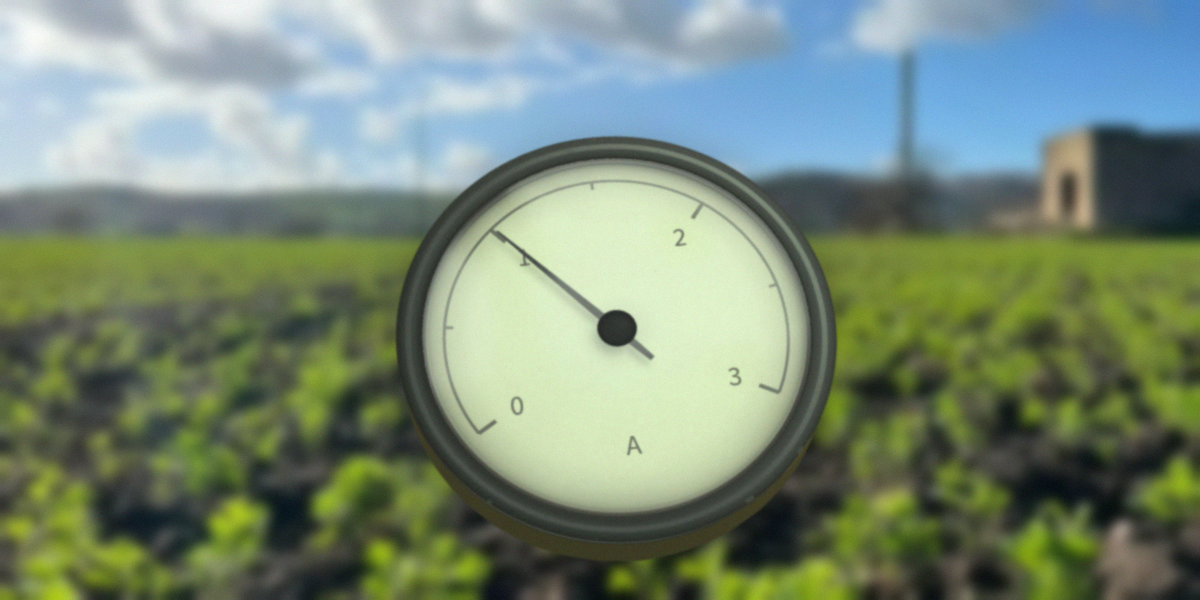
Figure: 1 A
